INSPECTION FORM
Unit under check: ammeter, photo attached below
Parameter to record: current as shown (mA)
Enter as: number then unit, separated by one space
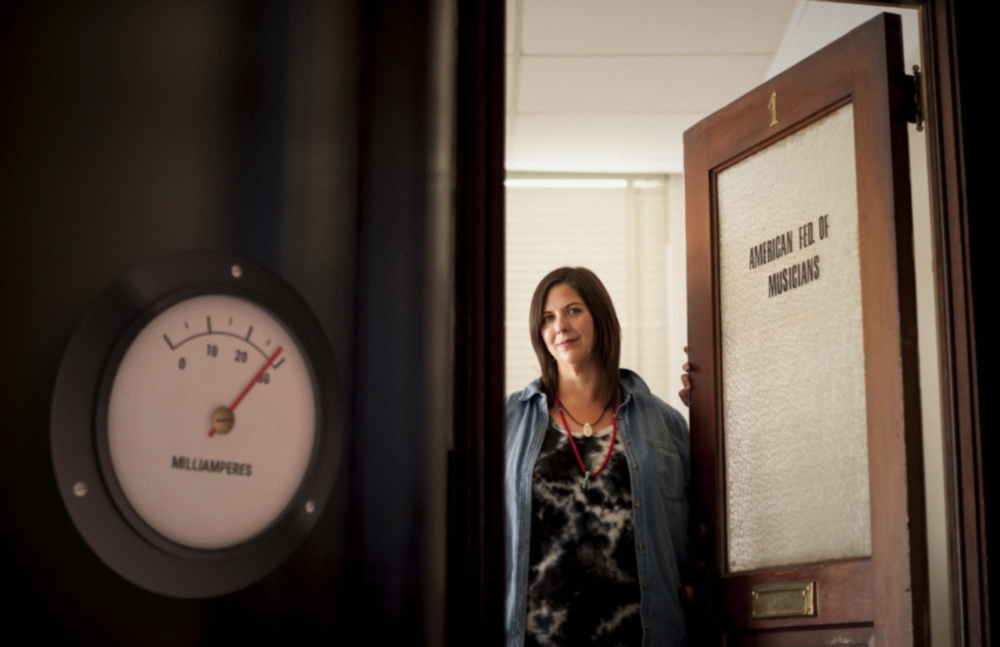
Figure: 27.5 mA
